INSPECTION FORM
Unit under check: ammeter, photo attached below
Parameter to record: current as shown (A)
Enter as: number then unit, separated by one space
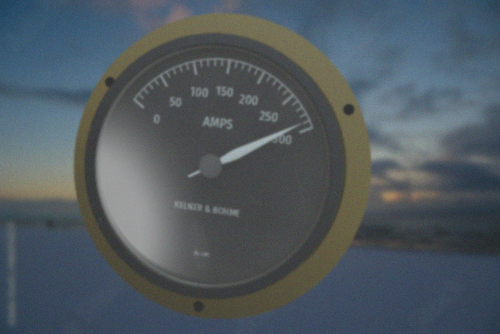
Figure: 290 A
